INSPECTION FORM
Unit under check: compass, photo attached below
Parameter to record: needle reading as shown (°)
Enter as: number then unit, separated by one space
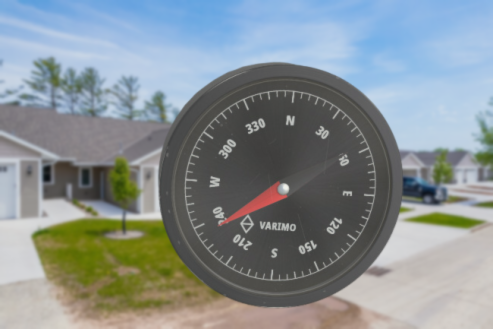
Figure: 235 °
